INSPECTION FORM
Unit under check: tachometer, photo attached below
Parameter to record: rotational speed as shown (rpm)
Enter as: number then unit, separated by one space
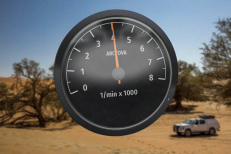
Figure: 4000 rpm
